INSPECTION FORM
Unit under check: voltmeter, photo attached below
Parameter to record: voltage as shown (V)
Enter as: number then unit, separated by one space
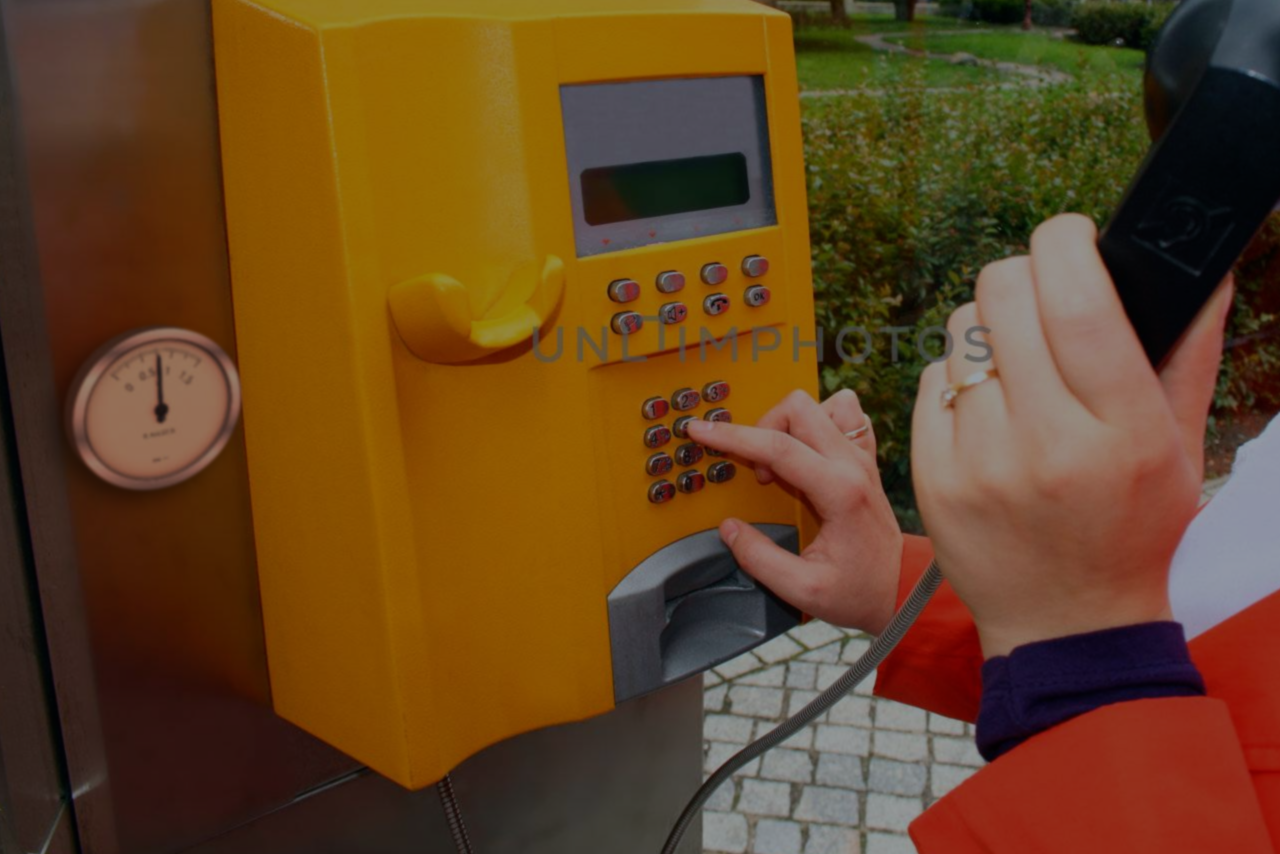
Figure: 0.75 V
